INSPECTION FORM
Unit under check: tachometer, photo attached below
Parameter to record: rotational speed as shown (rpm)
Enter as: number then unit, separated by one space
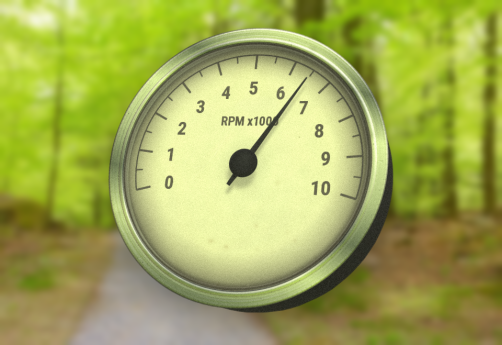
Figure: 6500 rpm
